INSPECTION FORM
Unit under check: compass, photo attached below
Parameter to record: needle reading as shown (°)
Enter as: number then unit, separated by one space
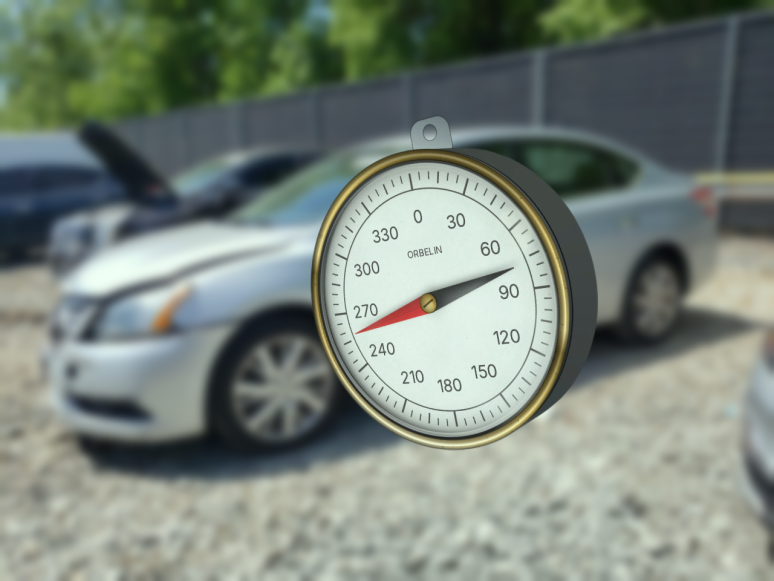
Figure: 257.5 °
